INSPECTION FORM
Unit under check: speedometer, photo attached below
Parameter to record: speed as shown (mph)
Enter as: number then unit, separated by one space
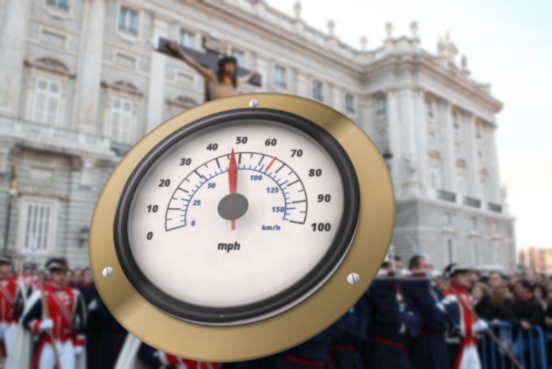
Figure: 47.5 mph
